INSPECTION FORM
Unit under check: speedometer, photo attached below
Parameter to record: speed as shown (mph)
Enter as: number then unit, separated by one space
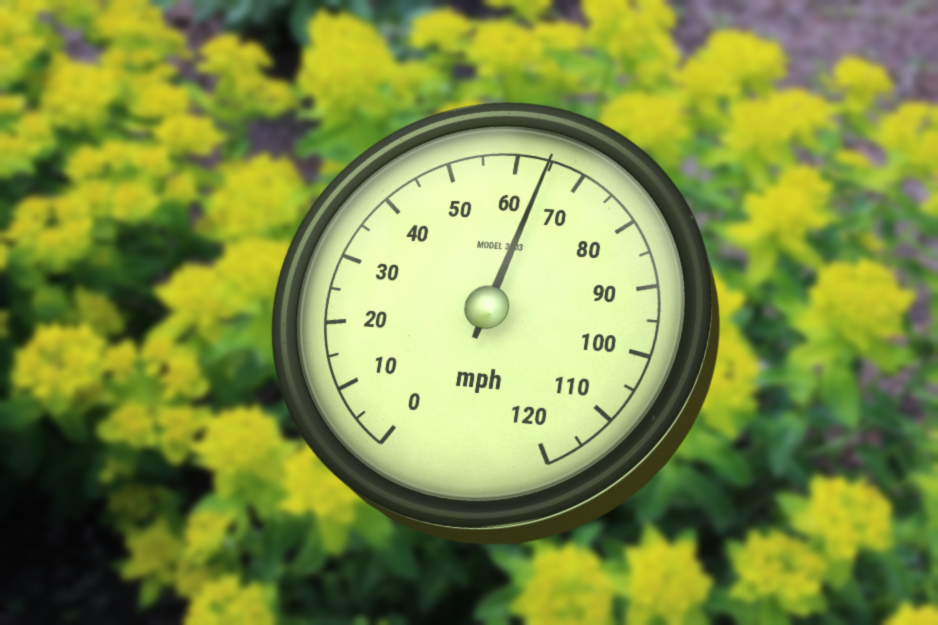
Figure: 65 mph
